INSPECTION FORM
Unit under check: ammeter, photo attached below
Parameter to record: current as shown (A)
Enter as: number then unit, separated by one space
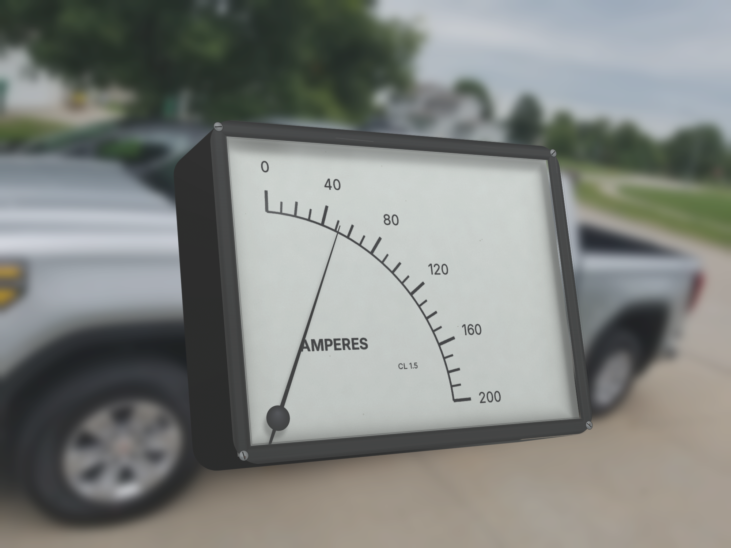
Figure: 50 A
